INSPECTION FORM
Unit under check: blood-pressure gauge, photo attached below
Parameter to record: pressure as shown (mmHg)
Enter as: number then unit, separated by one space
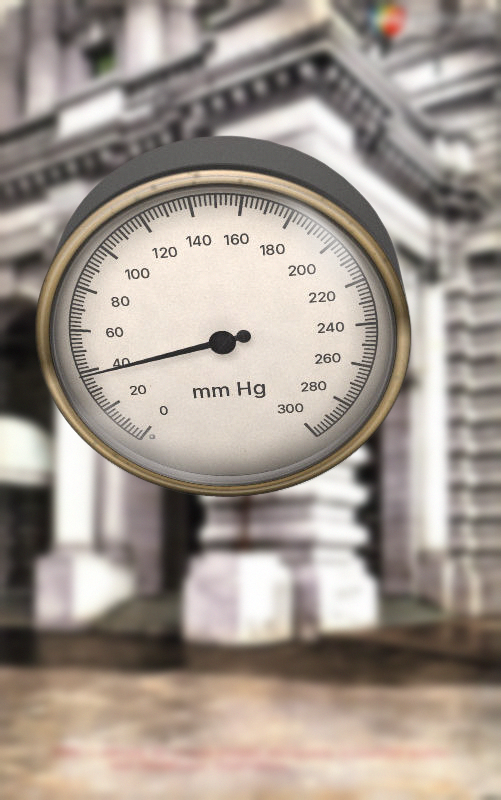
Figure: 40 mmHg
